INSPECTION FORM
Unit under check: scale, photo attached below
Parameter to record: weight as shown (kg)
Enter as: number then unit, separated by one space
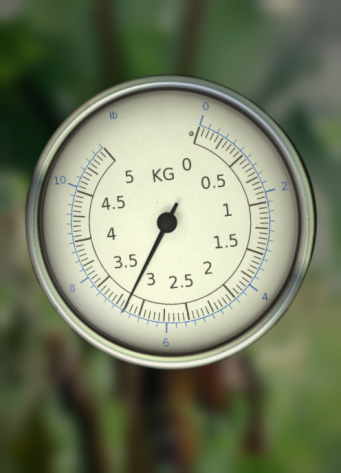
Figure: 3.15 kg
